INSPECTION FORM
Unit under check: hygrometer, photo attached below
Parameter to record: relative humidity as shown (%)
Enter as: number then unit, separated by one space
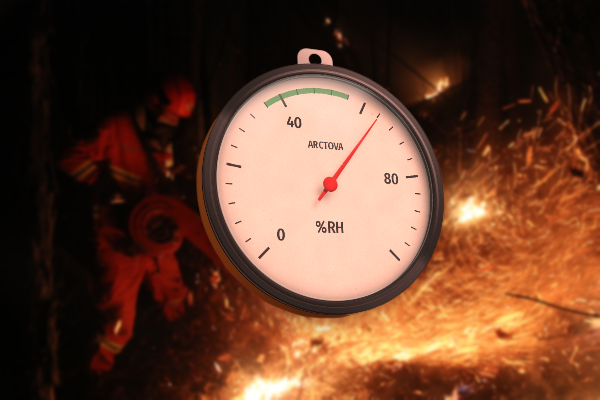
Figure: 64 %
